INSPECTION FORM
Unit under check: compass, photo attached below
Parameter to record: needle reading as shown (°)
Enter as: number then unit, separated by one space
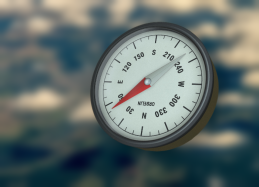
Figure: 50 °
